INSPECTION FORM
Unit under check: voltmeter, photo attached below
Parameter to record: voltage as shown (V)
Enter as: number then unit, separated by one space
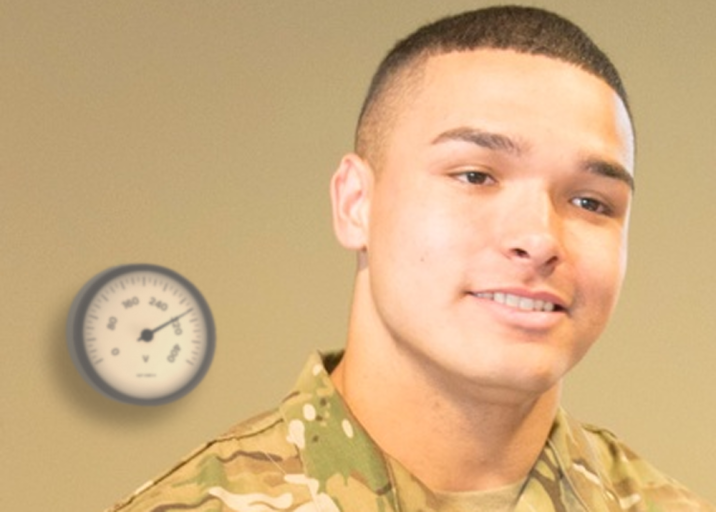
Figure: 300 V
